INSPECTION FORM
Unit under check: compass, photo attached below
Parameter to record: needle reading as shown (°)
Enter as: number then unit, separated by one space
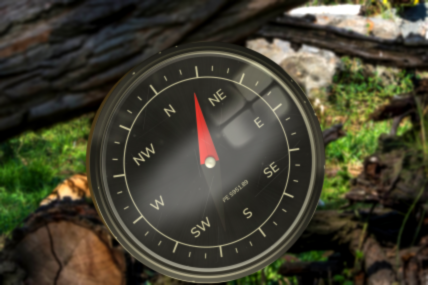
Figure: 25 °
